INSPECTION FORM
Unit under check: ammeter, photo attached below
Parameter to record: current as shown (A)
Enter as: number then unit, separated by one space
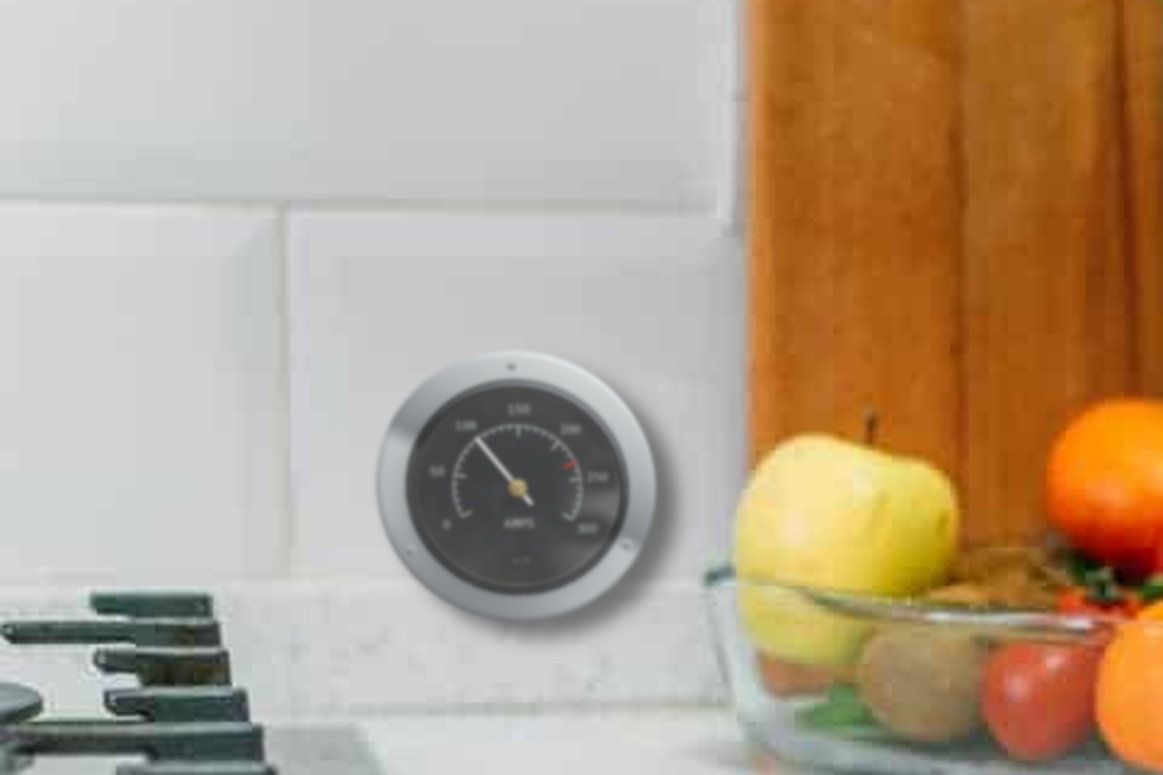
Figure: 100 A
